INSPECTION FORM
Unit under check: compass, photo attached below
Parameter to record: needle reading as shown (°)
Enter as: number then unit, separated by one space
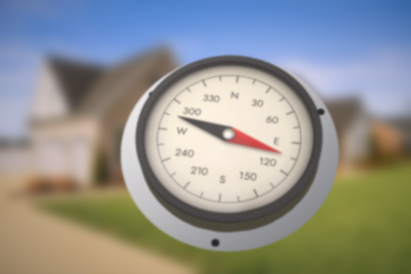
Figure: 105 °
